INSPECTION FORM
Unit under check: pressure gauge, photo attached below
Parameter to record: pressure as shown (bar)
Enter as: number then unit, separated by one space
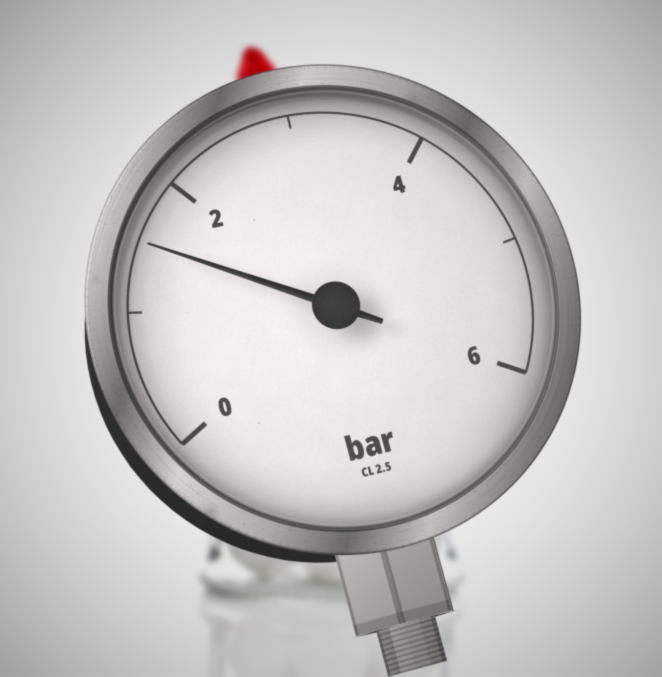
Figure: 1.5 bar
